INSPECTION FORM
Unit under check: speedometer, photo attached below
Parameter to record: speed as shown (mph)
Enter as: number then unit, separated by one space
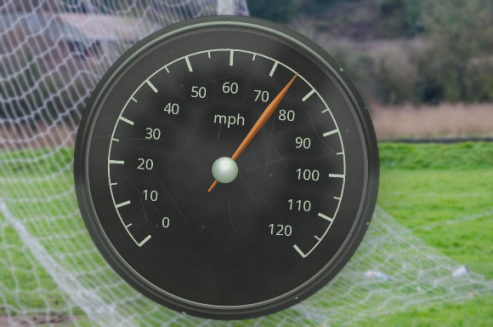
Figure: 75 mph
